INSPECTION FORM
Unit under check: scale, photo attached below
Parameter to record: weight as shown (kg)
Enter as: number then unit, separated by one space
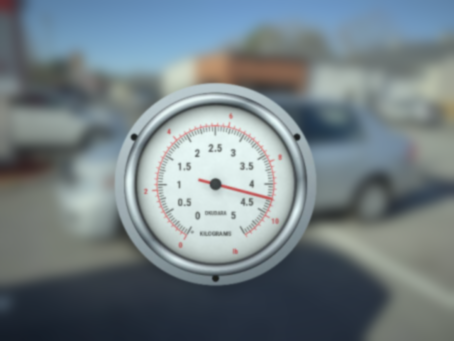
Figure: 4.25 kg
